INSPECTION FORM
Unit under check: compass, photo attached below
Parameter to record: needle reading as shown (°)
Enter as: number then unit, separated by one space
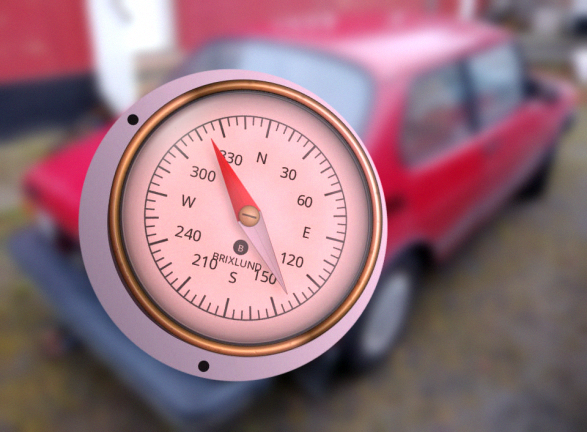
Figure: 320 °
